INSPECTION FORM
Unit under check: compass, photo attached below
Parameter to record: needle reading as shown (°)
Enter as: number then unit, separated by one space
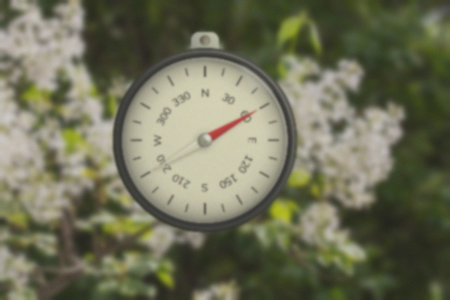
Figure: 60 °
